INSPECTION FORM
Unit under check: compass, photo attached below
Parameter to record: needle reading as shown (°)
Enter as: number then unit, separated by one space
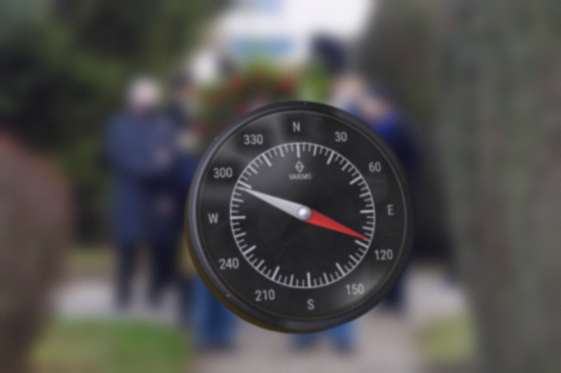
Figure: 115 °
